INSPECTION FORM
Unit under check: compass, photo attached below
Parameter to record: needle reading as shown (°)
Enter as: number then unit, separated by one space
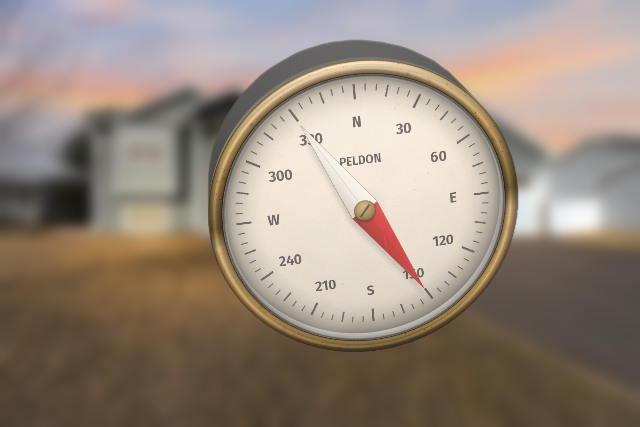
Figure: 150 °
